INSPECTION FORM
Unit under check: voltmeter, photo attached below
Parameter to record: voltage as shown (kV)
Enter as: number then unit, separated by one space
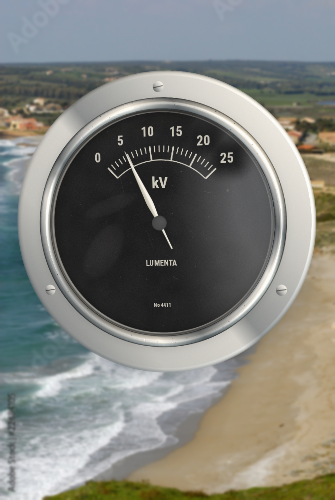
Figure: 5 kV
